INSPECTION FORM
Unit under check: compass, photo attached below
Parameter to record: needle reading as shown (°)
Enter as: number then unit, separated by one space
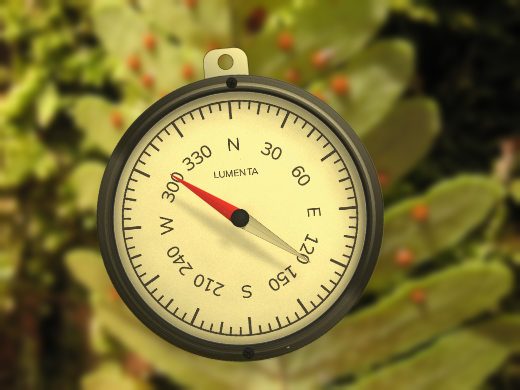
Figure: 307.5 °
